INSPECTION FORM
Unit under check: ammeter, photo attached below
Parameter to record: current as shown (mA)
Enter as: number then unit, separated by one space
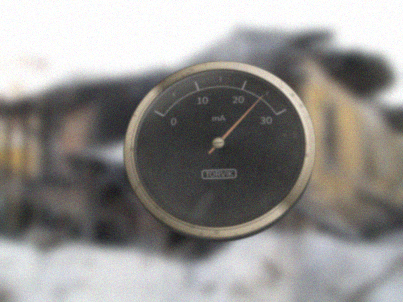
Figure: 25 mA
